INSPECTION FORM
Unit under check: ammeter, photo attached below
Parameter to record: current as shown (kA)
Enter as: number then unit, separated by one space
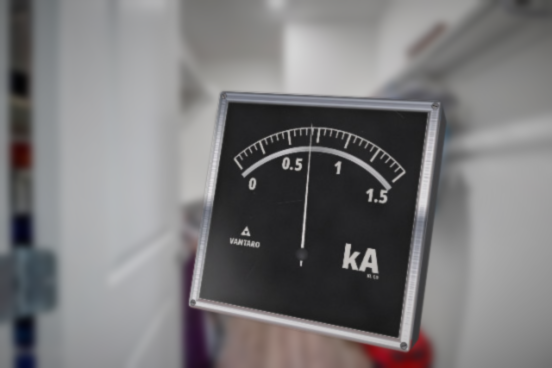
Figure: 0.7 kA
